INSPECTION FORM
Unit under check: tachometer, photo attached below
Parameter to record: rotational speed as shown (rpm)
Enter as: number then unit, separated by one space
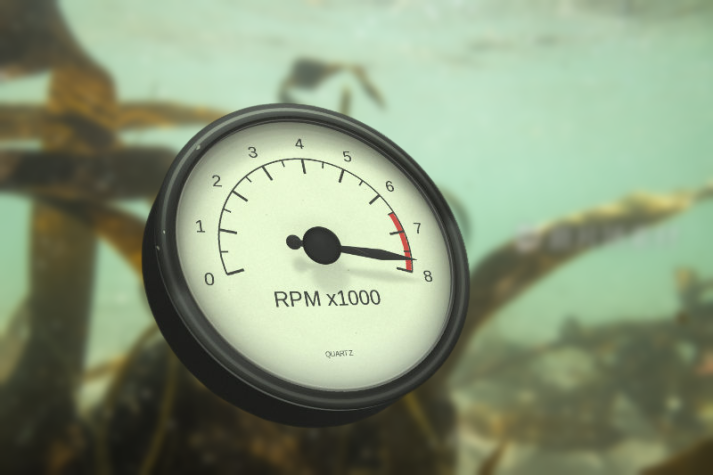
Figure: 7750 rpm
